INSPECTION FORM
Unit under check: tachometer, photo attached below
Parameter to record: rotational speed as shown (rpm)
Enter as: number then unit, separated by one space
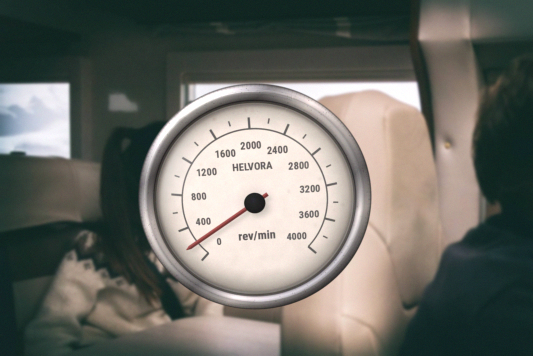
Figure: 200 rpm
